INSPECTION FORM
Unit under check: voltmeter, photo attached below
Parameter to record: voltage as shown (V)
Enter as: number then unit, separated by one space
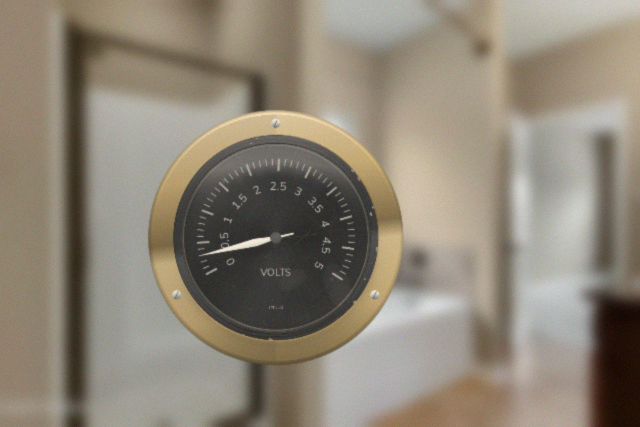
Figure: 0.3 V
